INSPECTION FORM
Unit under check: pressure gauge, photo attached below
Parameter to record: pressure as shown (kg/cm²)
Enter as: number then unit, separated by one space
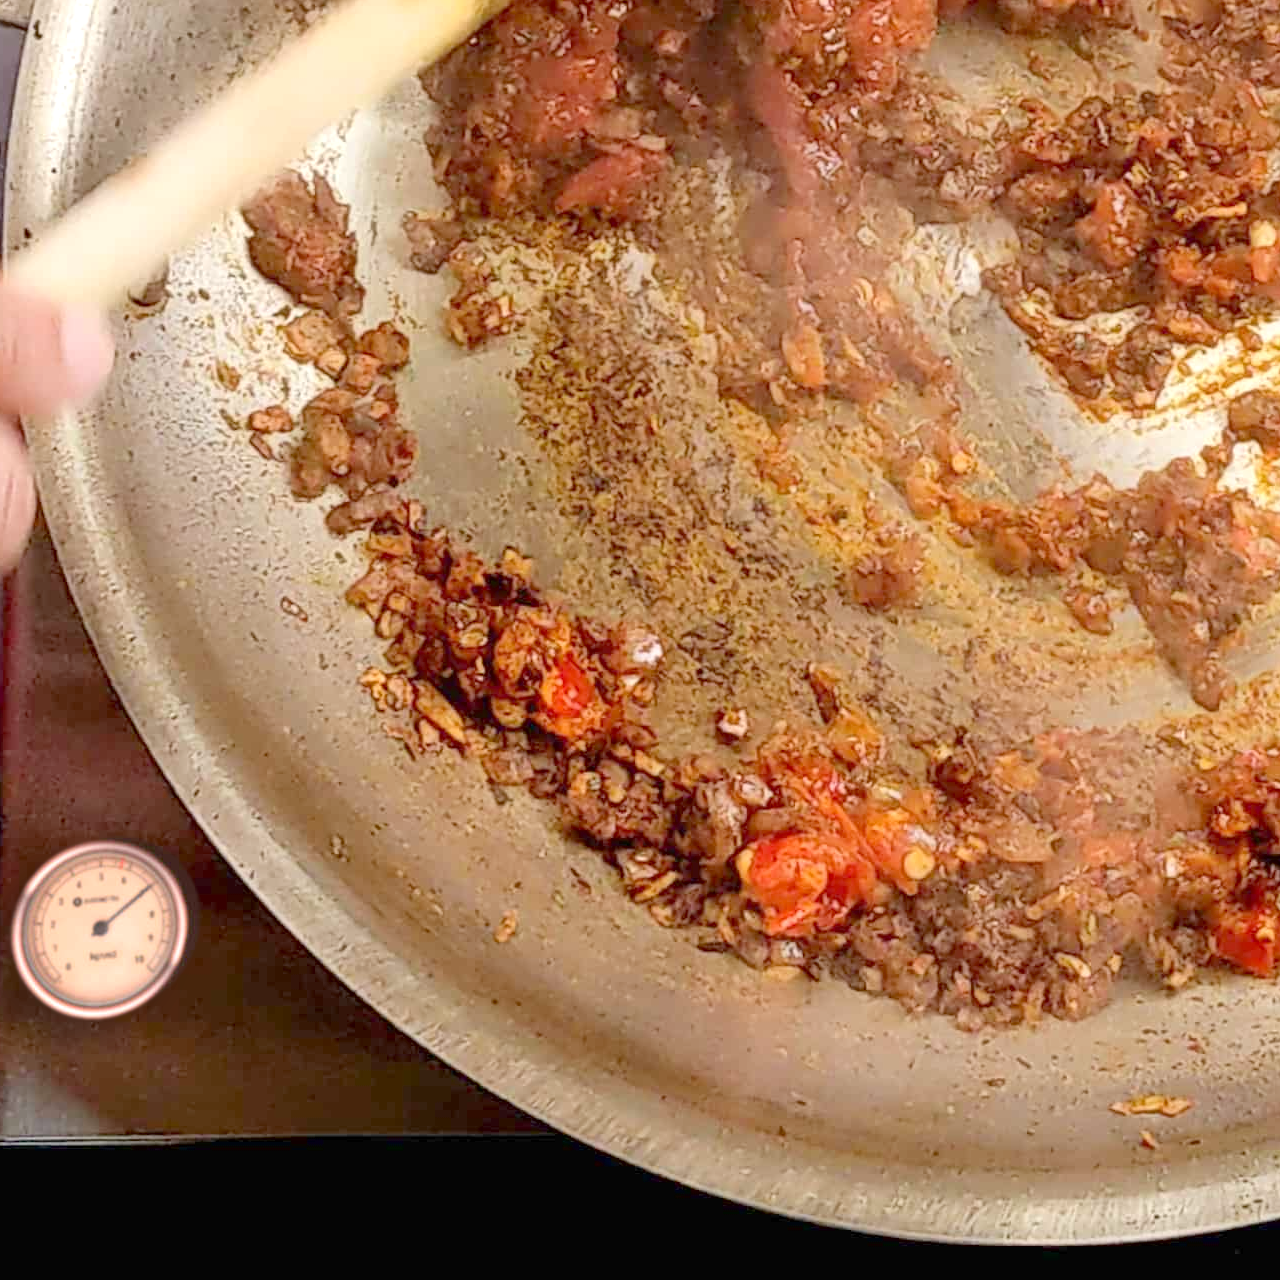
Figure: 7 kg/cm²
